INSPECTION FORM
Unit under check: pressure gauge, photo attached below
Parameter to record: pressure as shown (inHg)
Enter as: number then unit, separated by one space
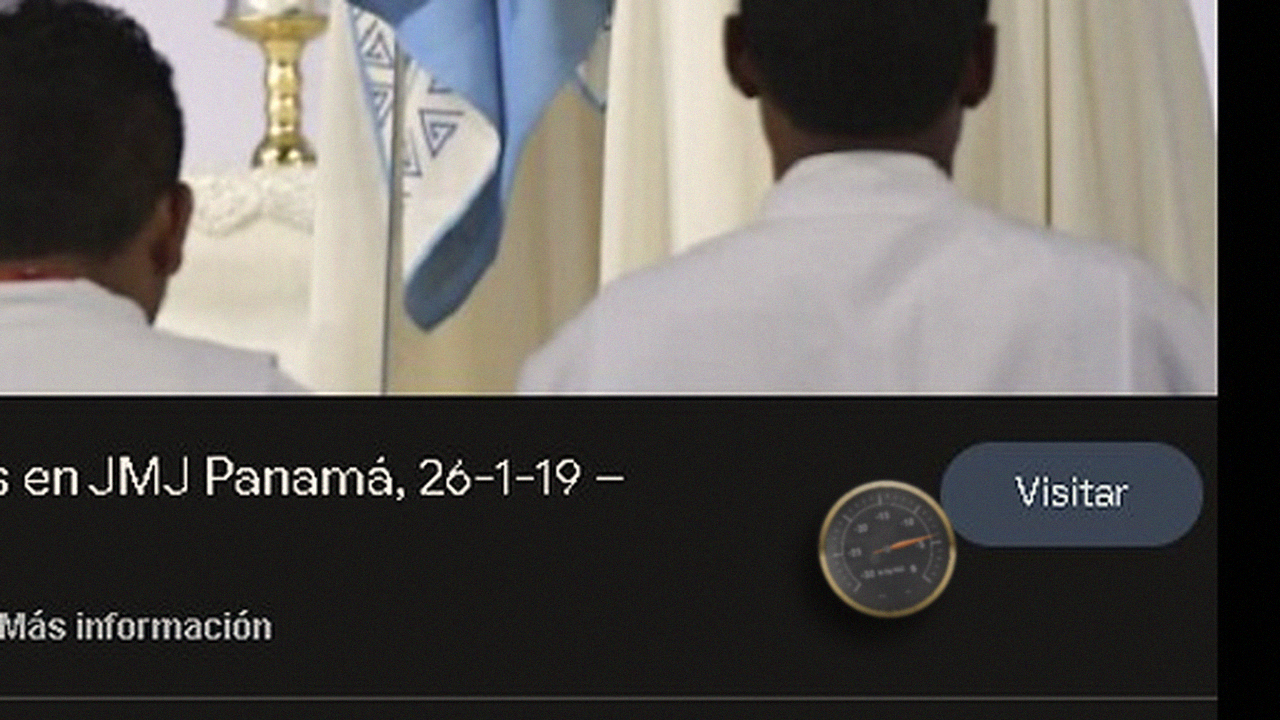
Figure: -6 inHg
